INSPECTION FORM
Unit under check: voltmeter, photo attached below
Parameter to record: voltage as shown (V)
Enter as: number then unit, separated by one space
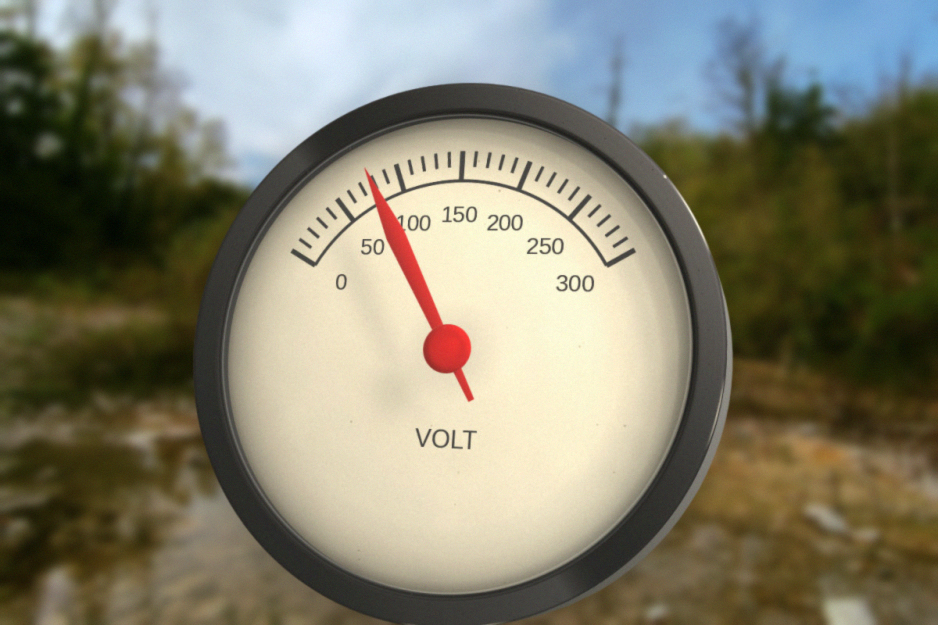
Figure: 80 V
